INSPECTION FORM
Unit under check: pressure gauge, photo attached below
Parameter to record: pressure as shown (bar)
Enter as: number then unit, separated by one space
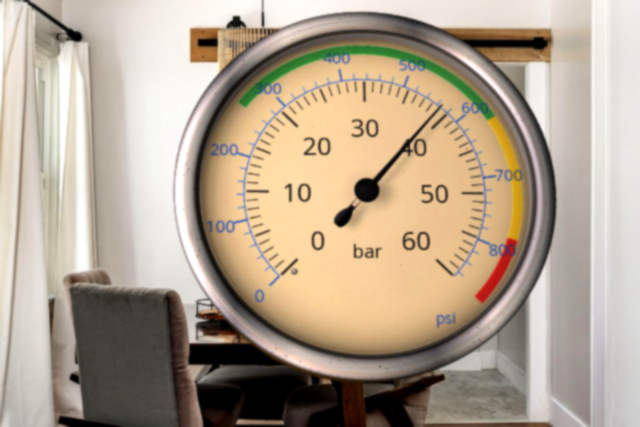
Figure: 39 bar
